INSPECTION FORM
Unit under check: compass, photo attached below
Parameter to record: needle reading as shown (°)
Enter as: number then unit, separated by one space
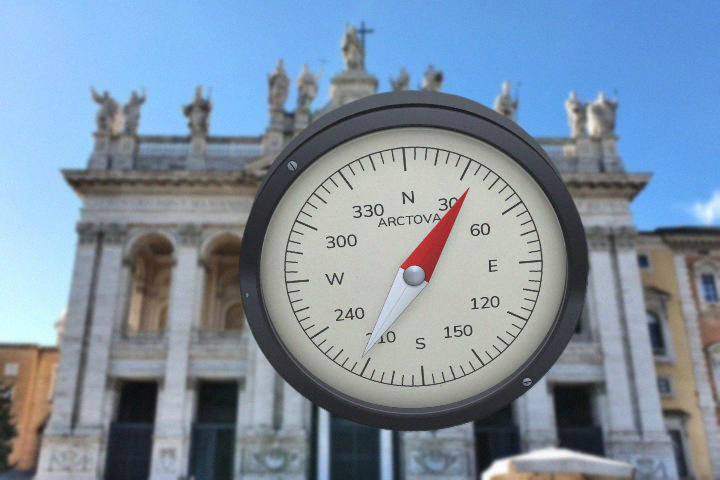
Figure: 35 °
